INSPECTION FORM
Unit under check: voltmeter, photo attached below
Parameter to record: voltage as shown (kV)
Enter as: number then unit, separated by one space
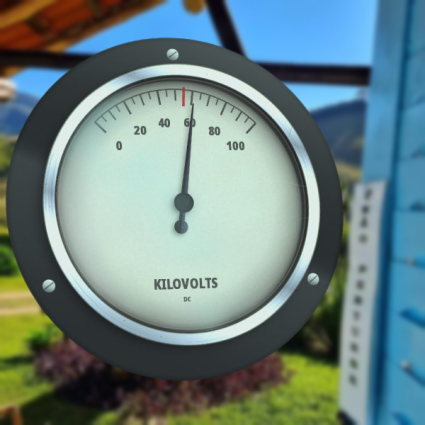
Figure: 60 kV
